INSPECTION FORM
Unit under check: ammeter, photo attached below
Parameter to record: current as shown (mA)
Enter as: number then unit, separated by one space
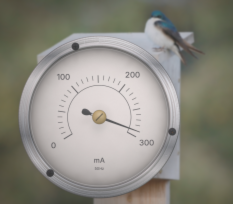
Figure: 290 mA
